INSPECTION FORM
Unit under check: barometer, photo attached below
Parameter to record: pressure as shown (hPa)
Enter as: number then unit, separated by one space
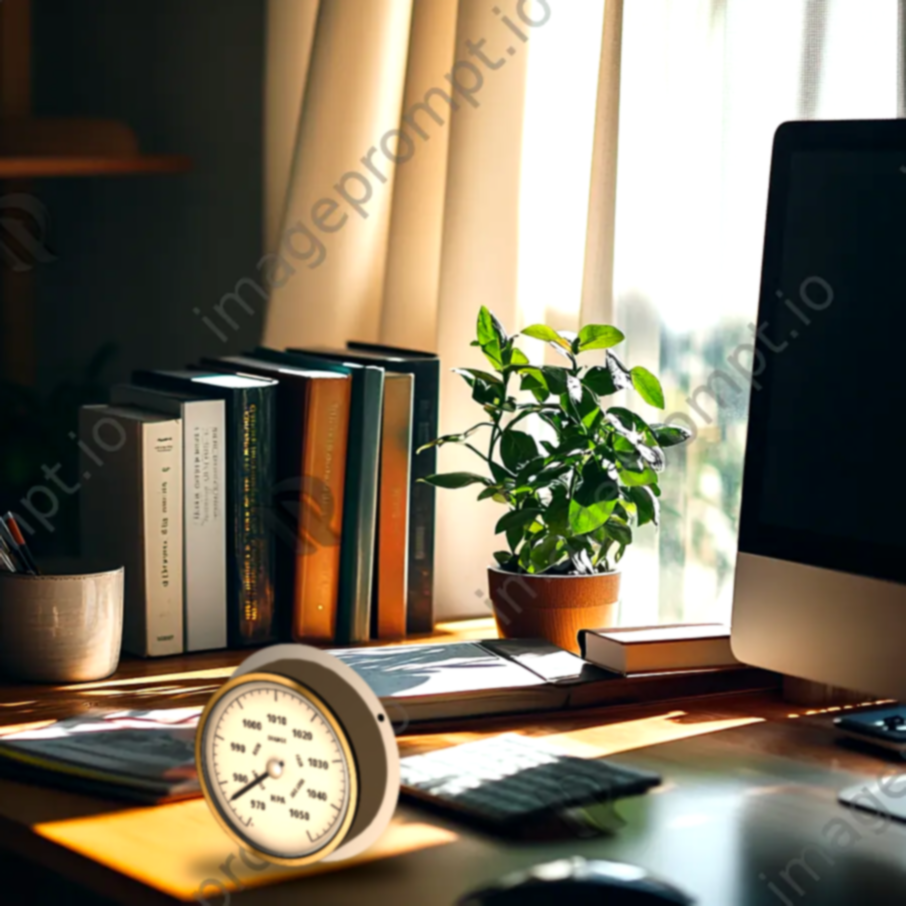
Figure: 976 hPa
